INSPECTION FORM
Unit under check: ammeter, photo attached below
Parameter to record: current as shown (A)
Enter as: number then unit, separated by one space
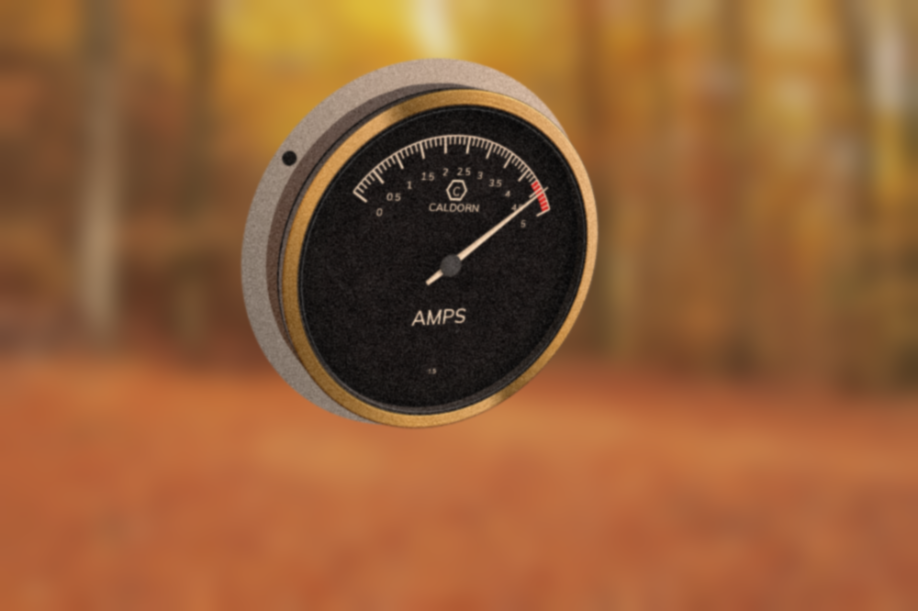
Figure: 4.5 A
